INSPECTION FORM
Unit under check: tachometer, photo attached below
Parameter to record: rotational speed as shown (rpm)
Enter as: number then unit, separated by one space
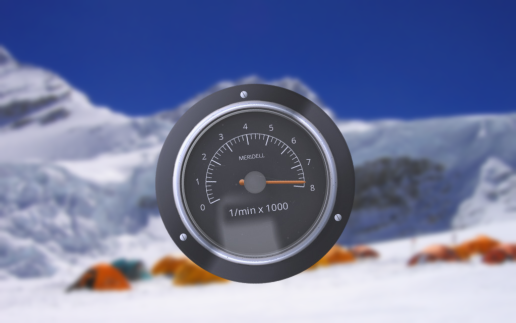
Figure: 7800 rpm
